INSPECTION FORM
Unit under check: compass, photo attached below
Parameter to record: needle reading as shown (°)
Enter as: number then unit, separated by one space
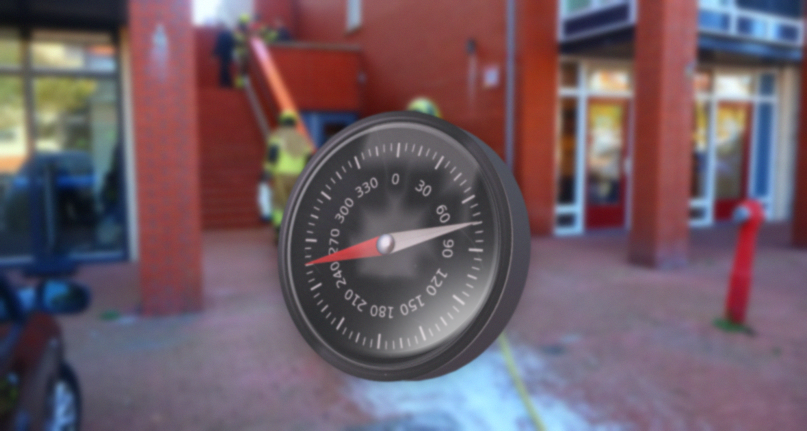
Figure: 255 °
